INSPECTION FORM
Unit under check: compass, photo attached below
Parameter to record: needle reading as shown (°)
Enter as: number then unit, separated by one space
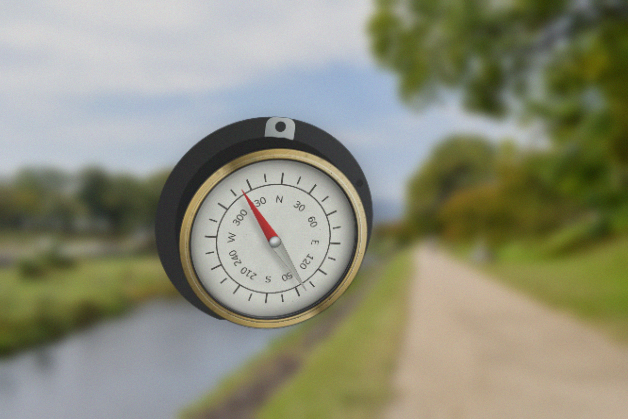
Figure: 322.5 °
